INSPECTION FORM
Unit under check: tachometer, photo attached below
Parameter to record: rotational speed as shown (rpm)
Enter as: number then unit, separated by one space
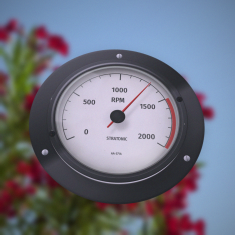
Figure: 1300 rpm
